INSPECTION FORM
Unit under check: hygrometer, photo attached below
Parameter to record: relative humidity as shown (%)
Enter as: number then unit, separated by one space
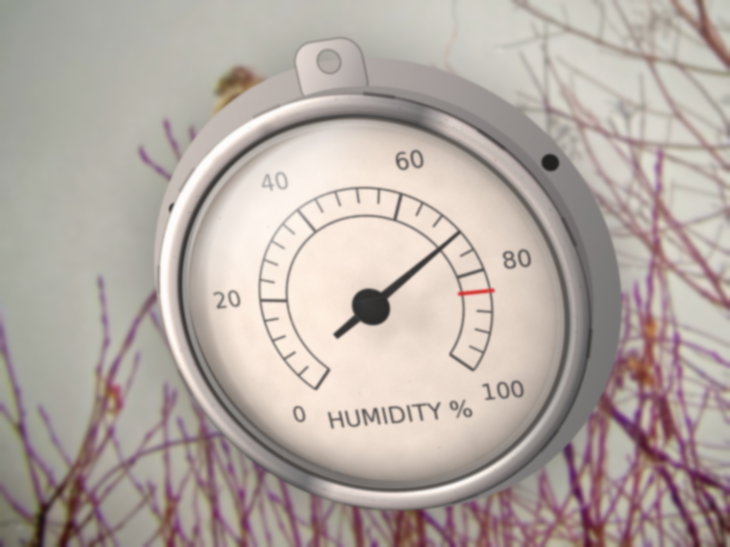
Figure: 72 %
